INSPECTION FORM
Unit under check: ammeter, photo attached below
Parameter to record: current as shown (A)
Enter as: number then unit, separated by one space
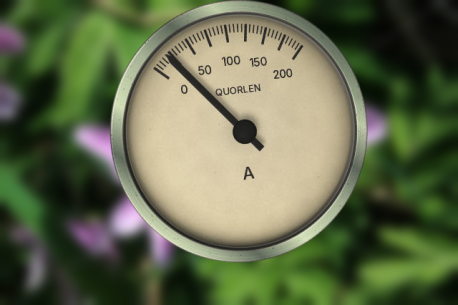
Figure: 20 A
